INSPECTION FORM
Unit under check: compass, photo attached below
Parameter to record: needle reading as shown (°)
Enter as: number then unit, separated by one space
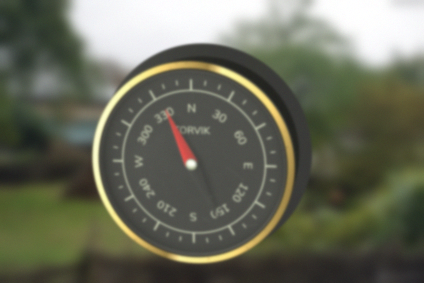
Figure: 335 °
